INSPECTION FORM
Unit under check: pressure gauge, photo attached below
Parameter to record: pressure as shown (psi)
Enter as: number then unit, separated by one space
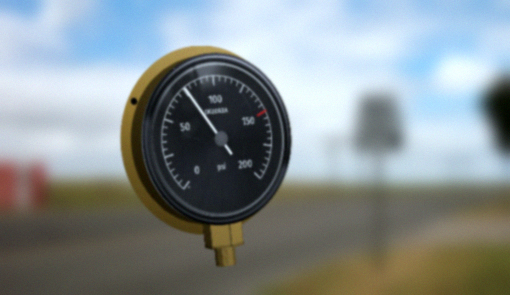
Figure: 75 psi
